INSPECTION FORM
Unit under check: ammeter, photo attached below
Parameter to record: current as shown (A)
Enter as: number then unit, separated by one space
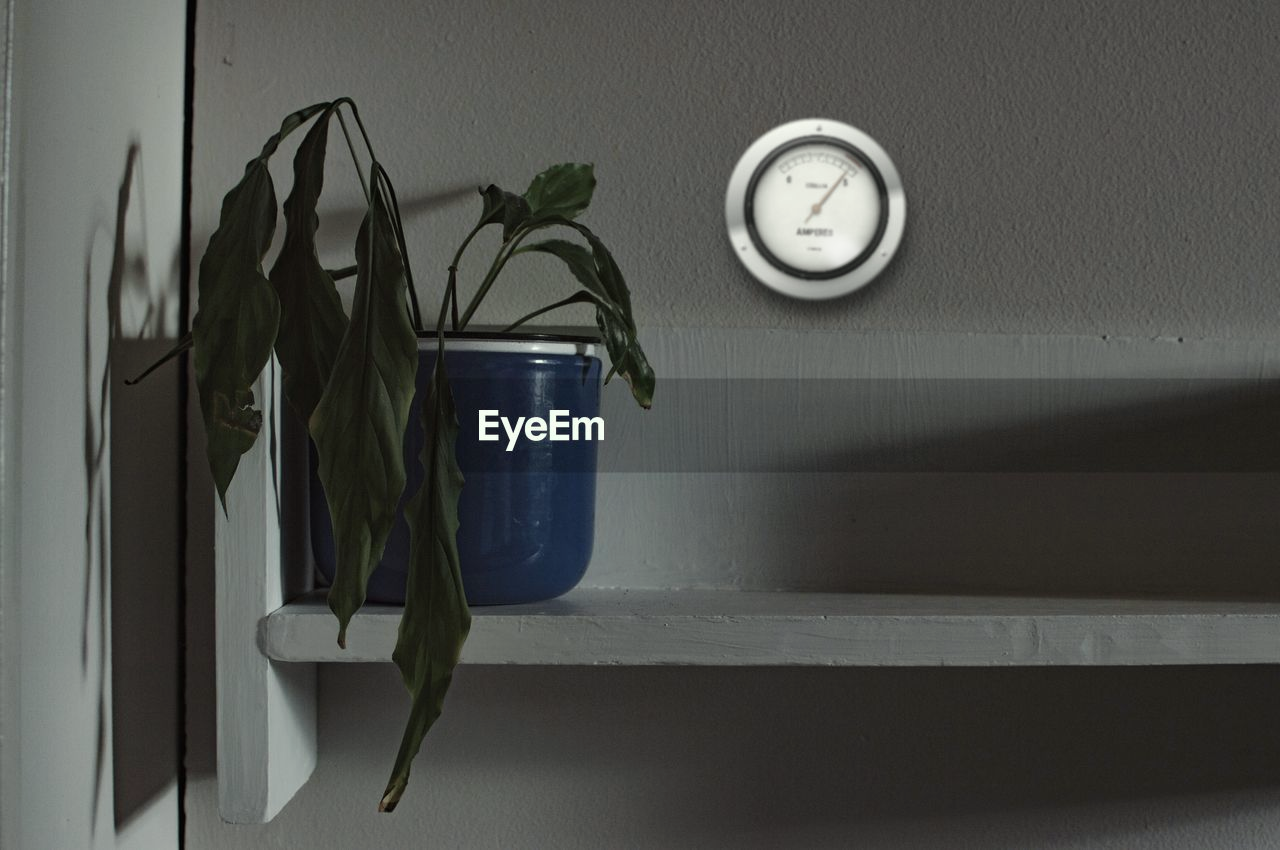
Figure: 4.5 A
